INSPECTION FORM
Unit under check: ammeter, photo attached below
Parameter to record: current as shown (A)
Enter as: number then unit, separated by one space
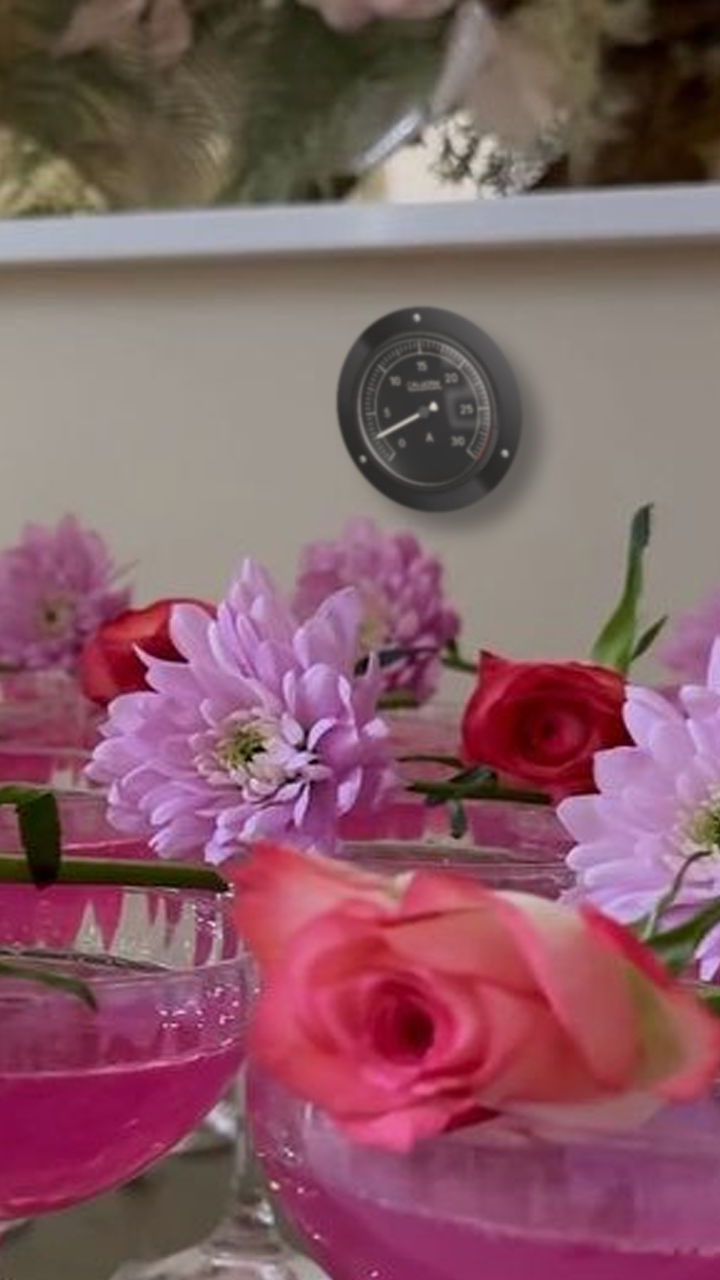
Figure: 2.5 A
